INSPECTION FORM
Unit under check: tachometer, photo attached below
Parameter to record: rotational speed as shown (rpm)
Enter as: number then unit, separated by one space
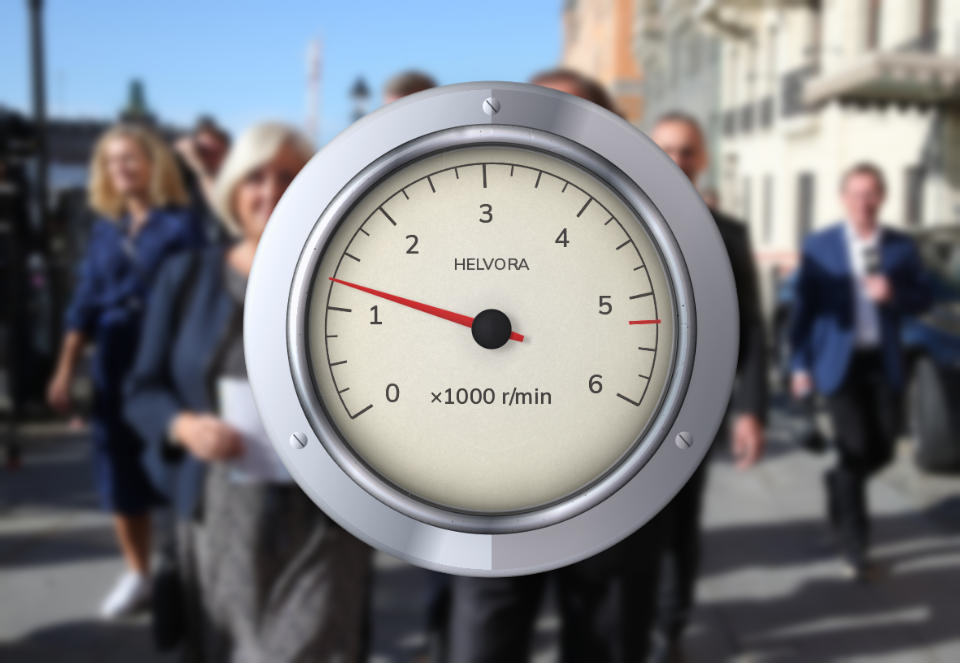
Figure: 1250 rpm
